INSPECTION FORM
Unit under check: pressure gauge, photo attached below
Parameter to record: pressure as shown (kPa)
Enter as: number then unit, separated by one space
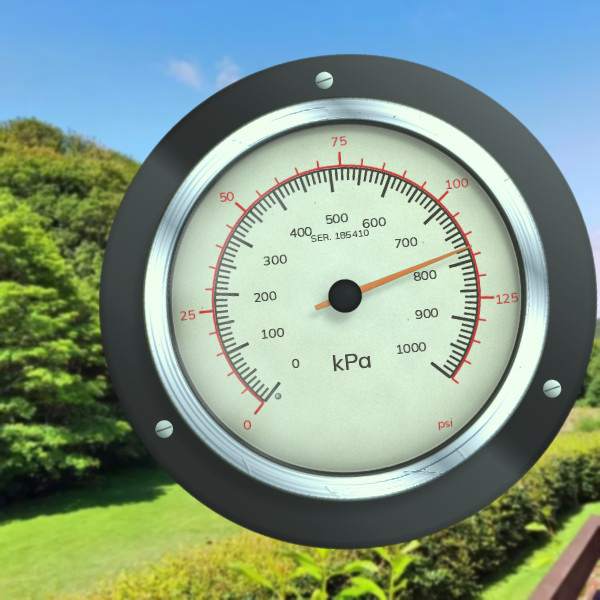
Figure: 780 kPa
